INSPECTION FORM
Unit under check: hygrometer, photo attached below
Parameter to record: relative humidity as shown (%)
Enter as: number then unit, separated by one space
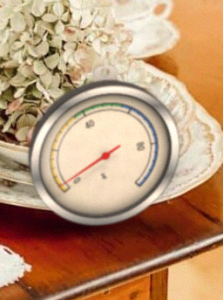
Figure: 4 %
